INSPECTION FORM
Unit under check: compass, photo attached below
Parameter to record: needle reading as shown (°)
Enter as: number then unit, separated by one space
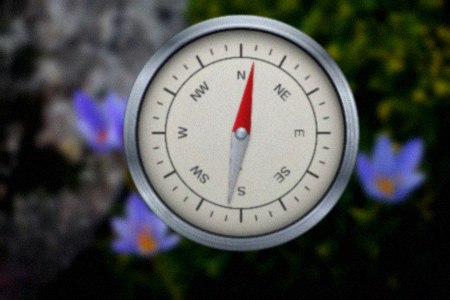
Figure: 10 °
